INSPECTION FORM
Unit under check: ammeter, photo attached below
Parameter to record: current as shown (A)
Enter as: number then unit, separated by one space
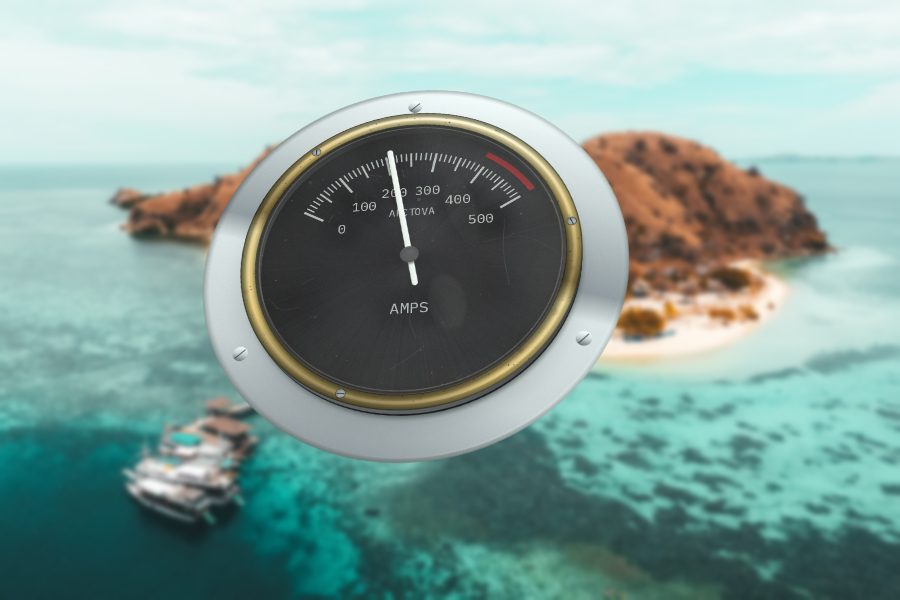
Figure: 210 A
